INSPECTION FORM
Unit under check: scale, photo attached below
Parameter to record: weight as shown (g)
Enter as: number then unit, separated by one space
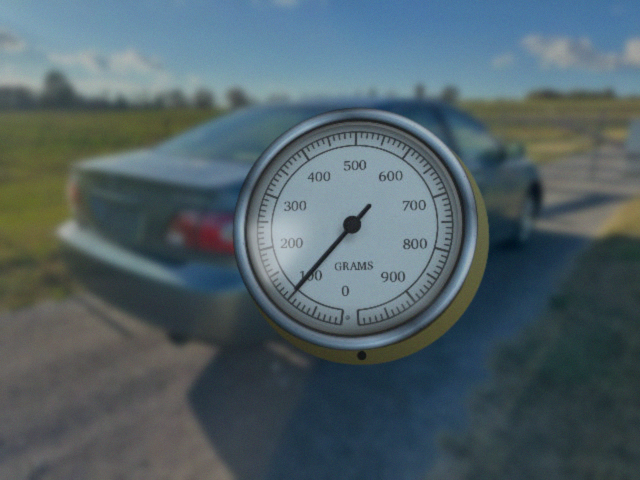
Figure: 100 g
